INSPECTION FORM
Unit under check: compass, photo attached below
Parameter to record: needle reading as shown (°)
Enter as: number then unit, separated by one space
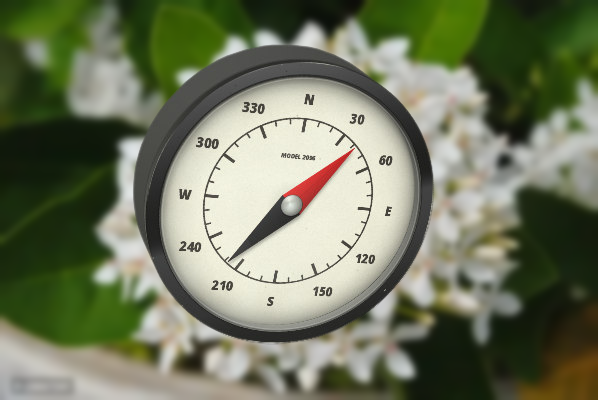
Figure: 40 °
